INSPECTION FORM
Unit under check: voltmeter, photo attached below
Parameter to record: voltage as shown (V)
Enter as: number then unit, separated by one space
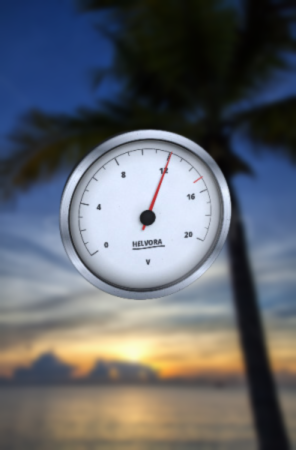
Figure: 12 V
